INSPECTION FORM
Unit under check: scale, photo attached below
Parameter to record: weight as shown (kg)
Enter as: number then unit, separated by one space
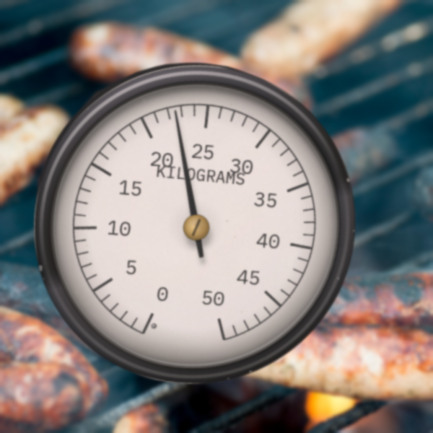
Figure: 22.5 kg
